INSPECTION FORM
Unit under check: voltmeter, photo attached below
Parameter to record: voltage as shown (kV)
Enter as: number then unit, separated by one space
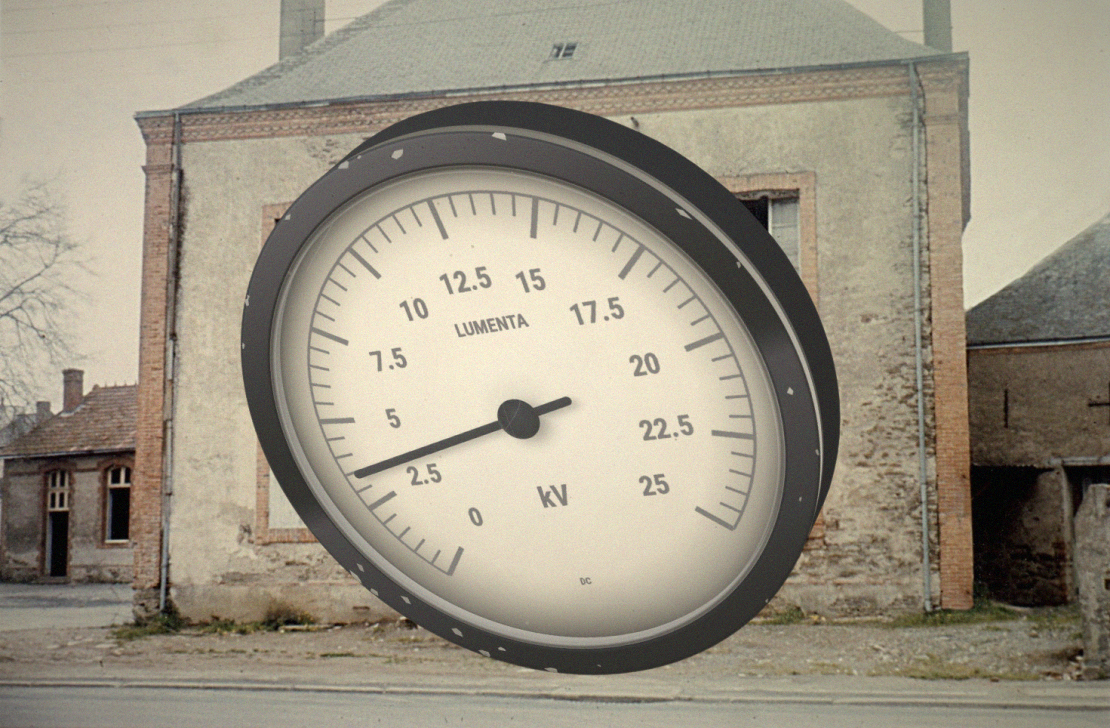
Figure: 3.5 kV
